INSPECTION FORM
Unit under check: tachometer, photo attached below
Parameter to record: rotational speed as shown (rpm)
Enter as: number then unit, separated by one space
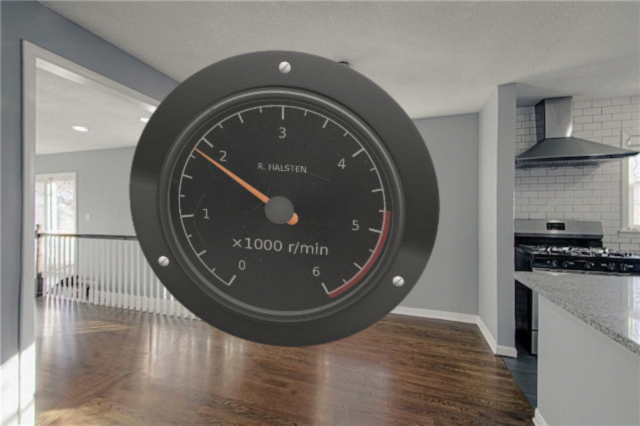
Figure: 1875 rpm
